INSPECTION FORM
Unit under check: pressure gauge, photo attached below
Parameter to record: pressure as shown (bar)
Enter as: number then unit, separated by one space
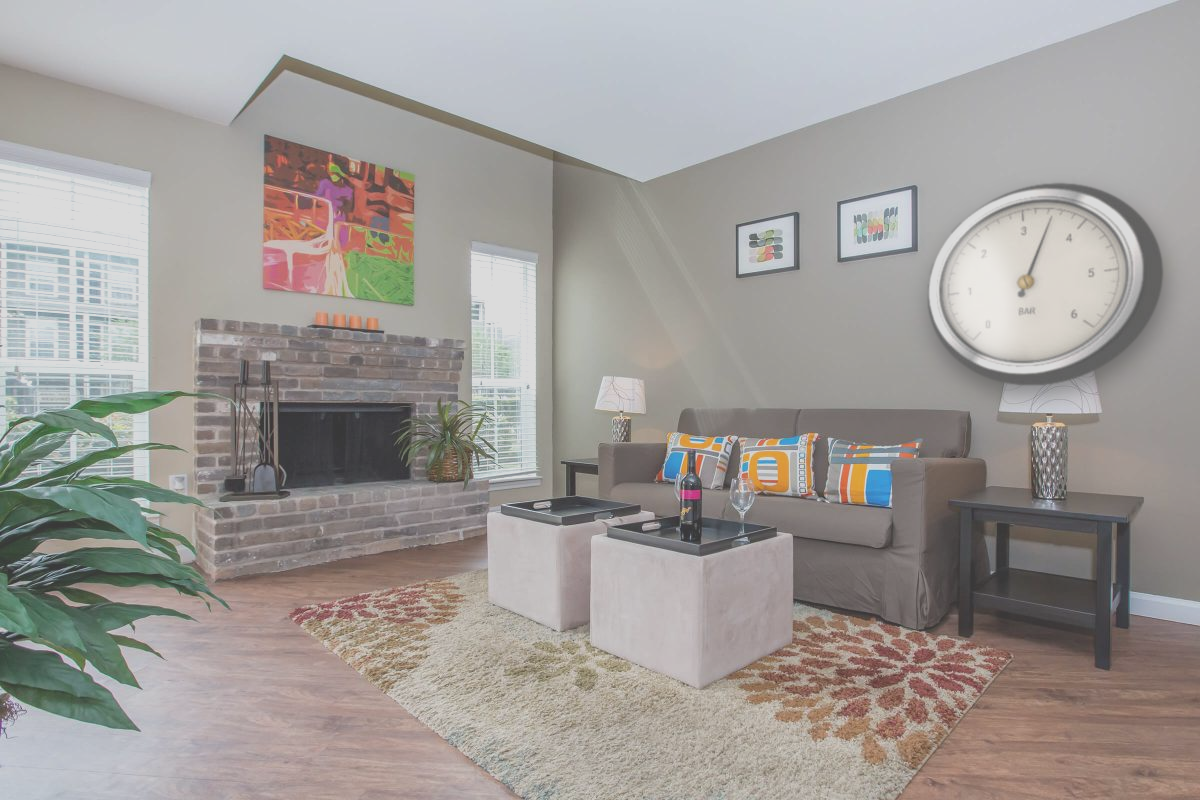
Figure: 3.5 bar
